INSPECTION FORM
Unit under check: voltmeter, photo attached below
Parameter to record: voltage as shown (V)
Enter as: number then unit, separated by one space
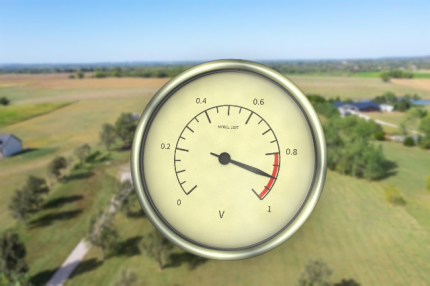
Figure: 0.9 V
